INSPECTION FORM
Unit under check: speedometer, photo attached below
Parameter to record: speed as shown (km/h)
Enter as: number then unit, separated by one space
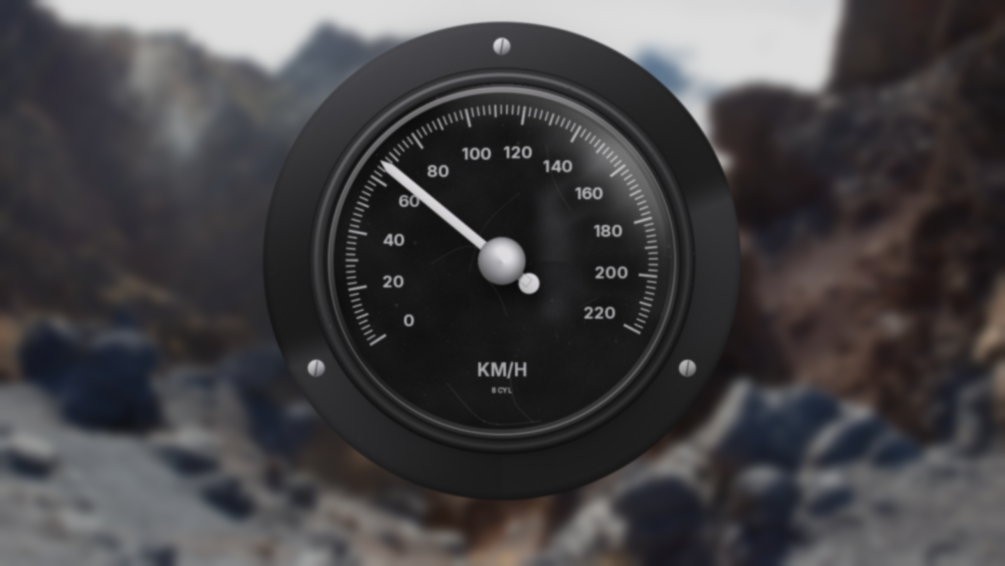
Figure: 66 km/h
